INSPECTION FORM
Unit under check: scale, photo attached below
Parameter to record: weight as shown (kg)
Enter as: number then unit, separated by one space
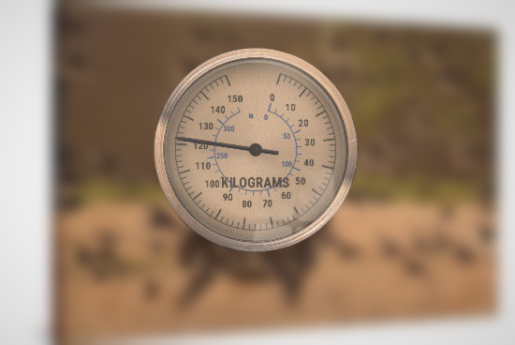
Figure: 122 kg
